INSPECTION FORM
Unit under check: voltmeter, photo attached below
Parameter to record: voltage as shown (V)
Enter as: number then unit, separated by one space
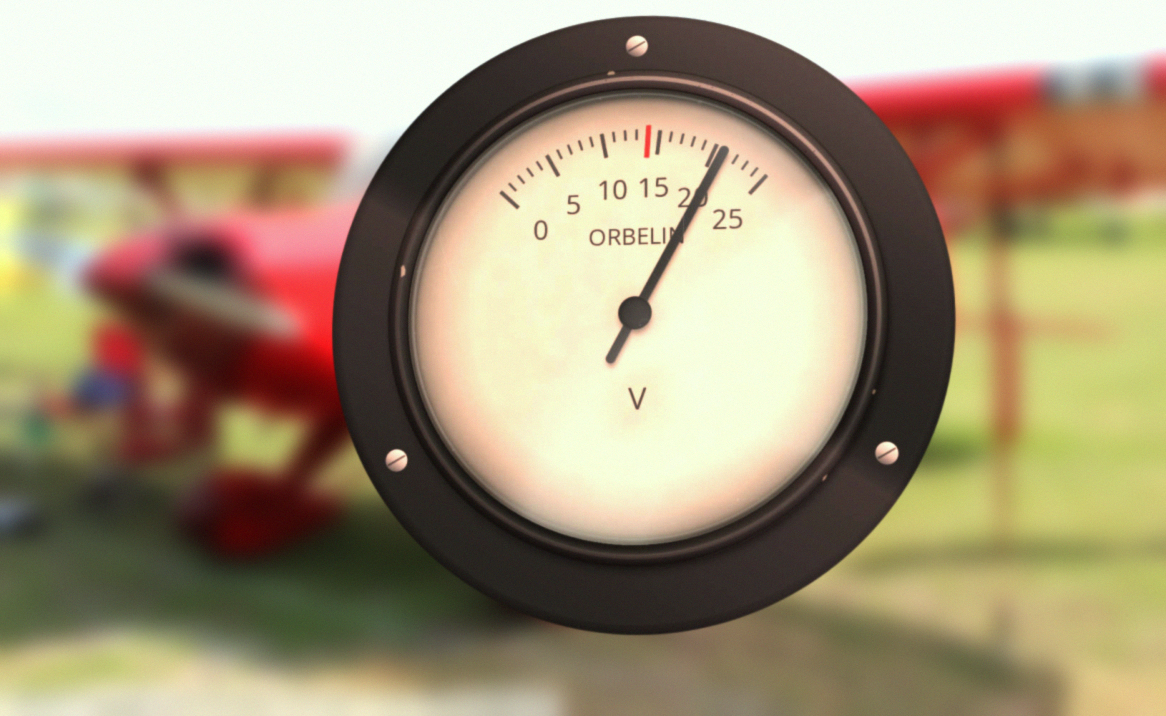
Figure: 21 V
